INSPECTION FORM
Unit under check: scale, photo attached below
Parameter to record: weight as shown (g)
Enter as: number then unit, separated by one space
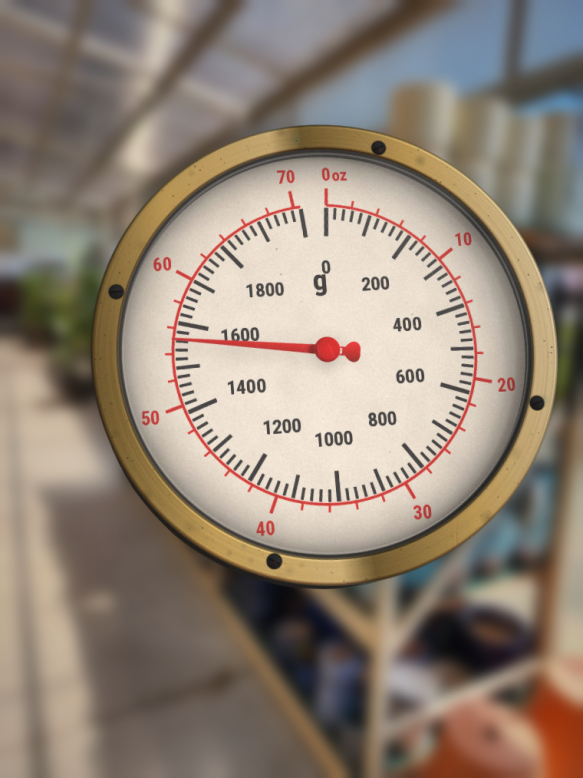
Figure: 1560 g
